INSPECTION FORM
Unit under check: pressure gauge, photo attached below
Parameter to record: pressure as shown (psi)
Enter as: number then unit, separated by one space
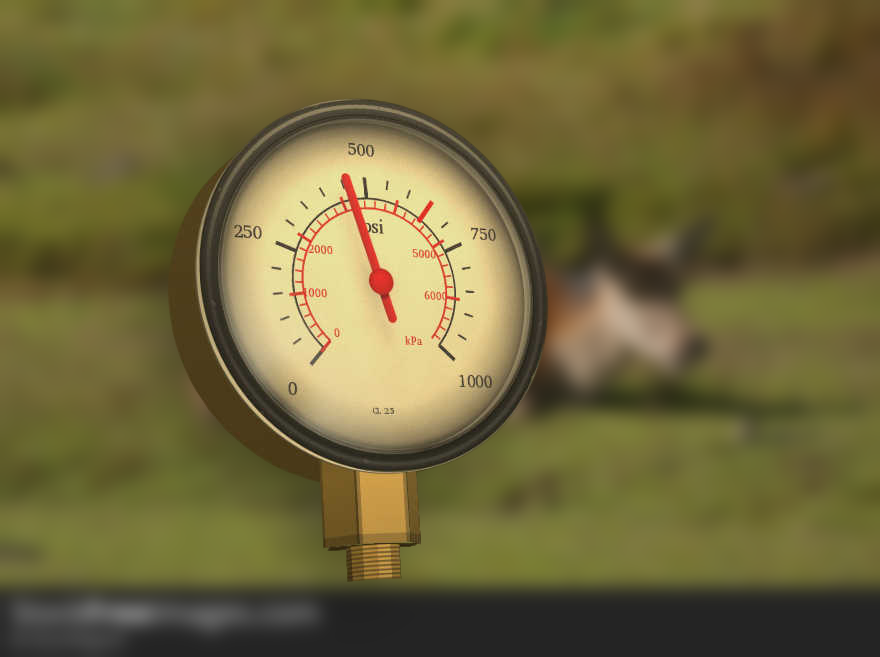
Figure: 450 psi
